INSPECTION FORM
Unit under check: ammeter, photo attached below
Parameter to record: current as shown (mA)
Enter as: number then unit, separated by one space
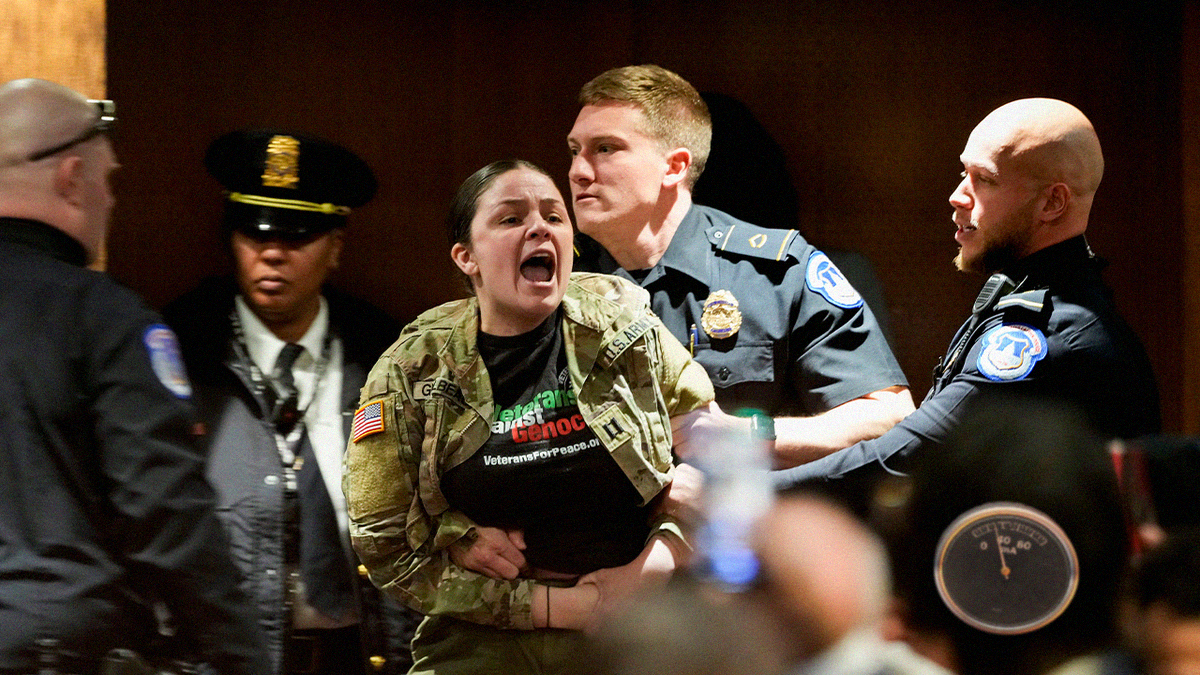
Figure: 30 mA
